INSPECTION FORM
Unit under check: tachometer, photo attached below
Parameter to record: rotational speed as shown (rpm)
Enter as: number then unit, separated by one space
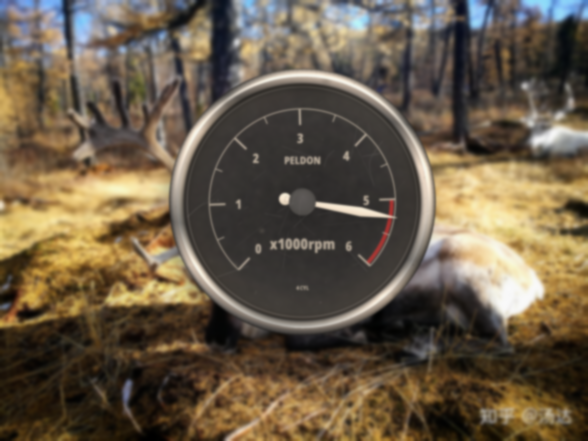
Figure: 5250 rpm
